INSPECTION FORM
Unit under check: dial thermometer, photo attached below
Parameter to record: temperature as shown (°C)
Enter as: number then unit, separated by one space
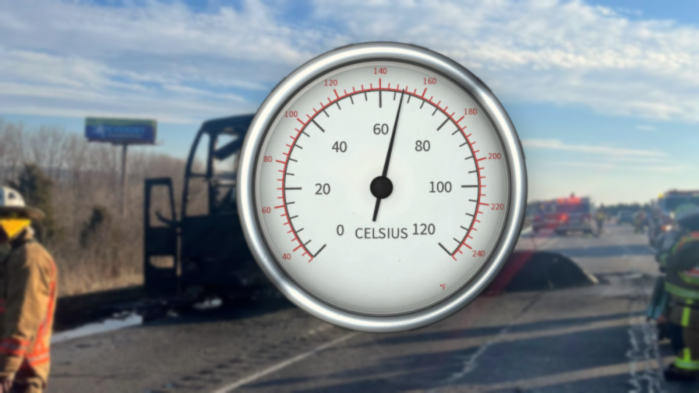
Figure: 66 °C
